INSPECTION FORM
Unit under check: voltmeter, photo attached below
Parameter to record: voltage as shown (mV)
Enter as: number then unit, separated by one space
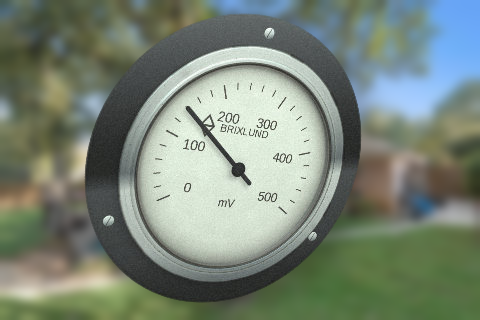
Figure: 140 mV
